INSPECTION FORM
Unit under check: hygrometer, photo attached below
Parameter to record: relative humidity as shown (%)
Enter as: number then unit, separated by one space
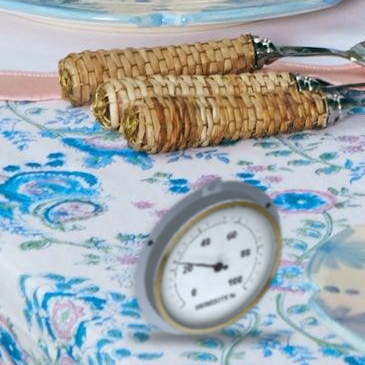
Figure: 24 %
